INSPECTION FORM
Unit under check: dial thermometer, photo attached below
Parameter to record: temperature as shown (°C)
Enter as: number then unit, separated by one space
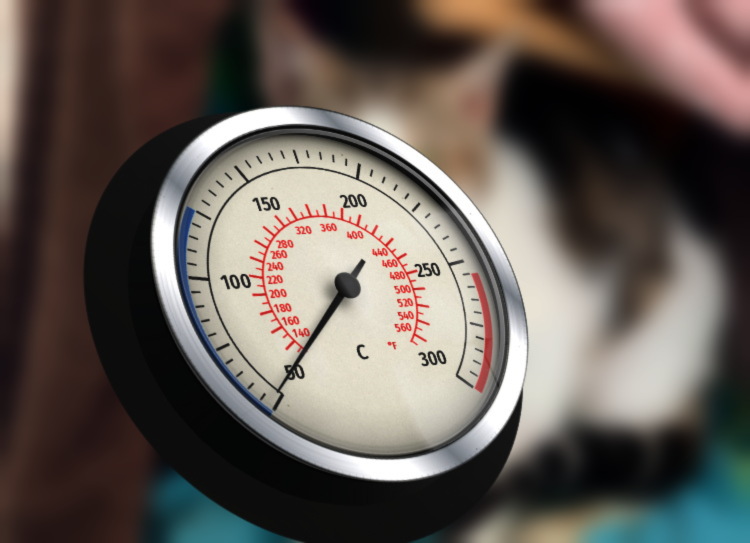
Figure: 52.5 °C
